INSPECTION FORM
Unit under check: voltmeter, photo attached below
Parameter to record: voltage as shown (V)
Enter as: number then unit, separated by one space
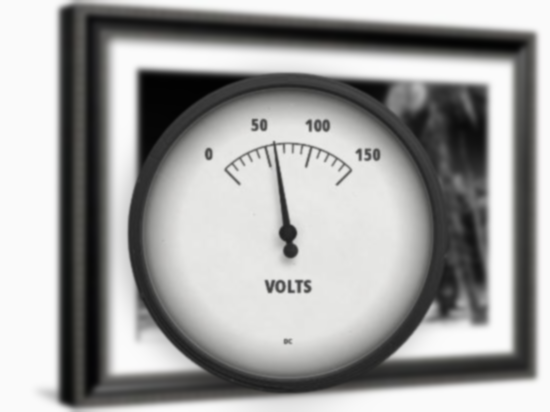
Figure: 60 V
